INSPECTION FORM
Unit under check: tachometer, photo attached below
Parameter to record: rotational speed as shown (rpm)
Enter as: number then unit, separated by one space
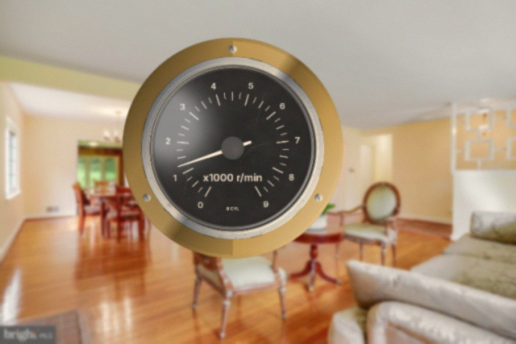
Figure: 1250 rpm
